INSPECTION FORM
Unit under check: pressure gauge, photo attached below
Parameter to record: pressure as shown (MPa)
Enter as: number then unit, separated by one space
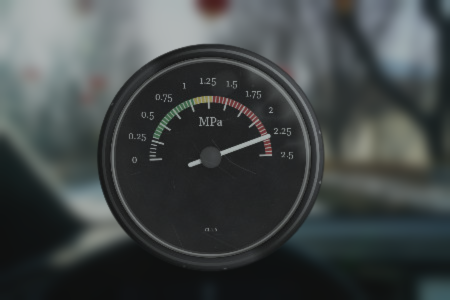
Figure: 2.25 MPa
